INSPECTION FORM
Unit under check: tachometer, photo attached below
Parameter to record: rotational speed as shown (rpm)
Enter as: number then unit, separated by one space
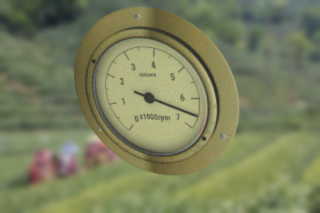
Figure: 6500 rpm
